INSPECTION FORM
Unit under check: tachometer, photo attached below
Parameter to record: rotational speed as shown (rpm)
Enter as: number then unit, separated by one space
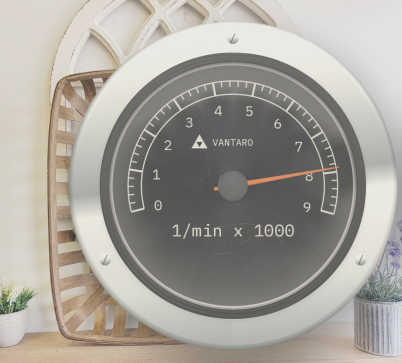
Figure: 7900 rpm
